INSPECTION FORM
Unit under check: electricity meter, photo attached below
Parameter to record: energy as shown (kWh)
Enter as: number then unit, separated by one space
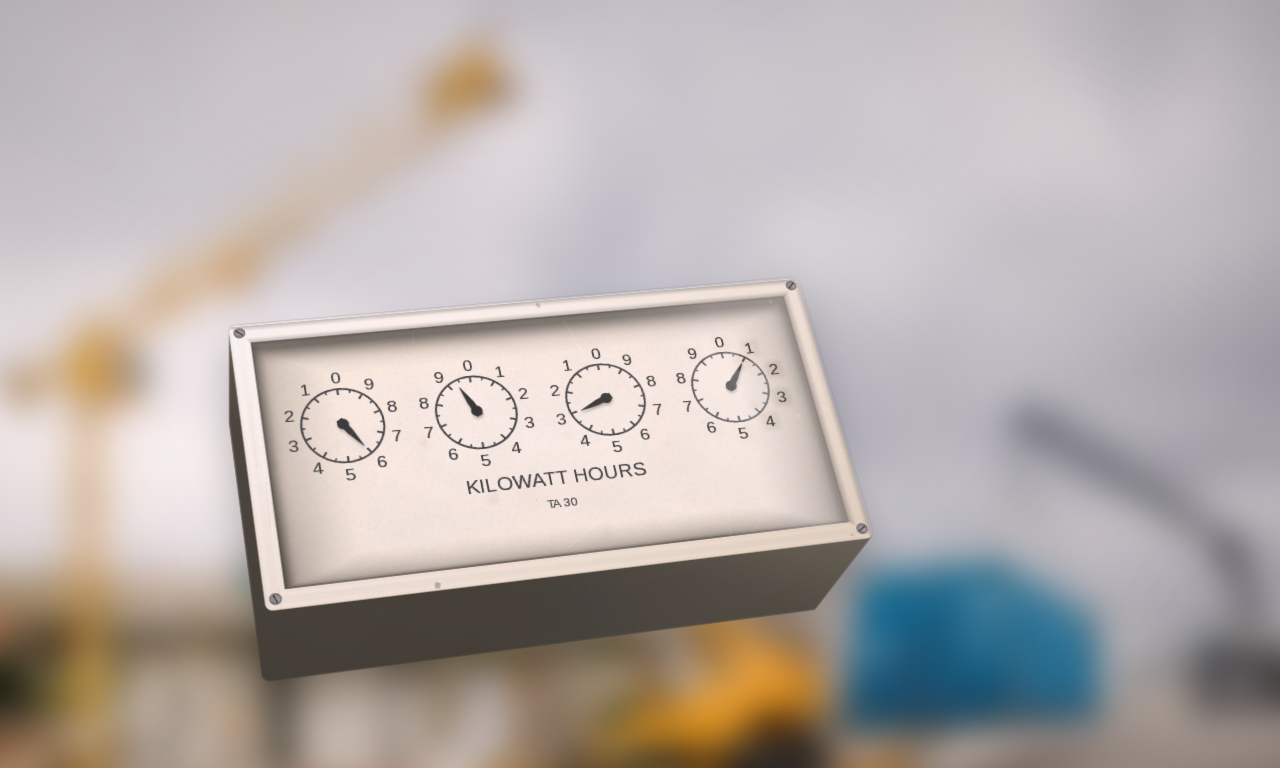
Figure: 5931 kWh
